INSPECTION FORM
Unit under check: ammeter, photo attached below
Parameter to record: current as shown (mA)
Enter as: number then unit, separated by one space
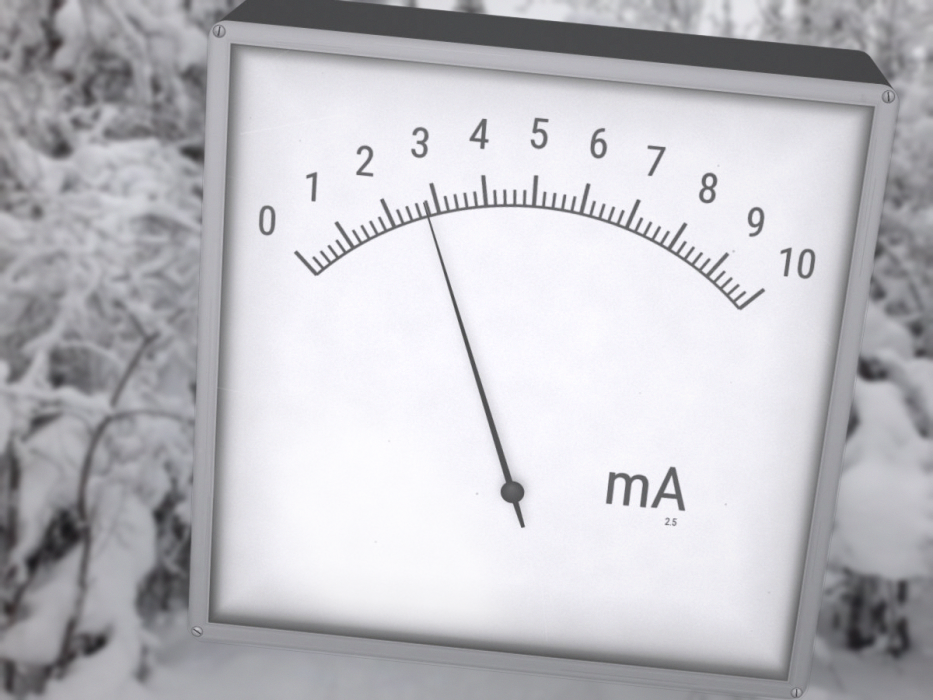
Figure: 2.8 mA
